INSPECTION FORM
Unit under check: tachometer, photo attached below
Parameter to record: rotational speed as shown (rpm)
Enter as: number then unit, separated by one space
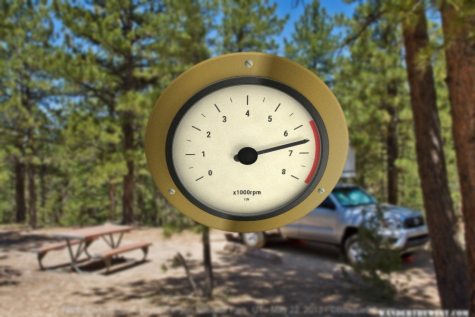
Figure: 6500 rpm
